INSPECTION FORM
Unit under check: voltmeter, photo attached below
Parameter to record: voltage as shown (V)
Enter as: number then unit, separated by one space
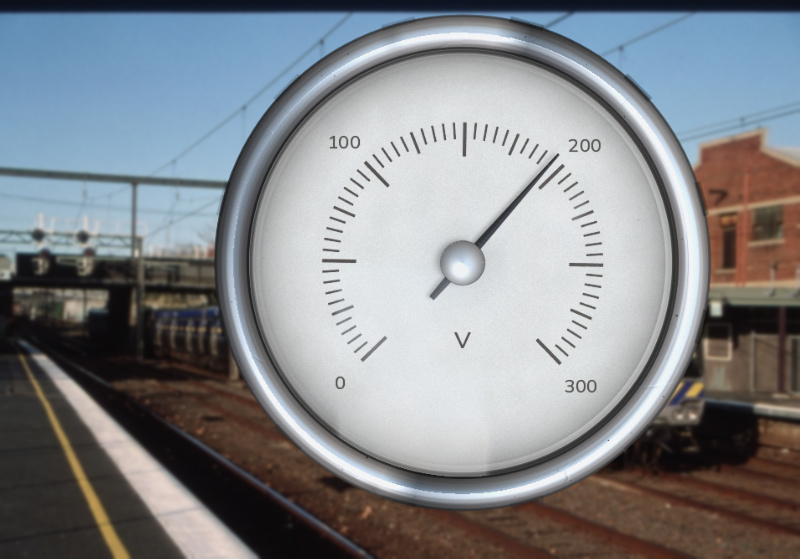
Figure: 195 V
